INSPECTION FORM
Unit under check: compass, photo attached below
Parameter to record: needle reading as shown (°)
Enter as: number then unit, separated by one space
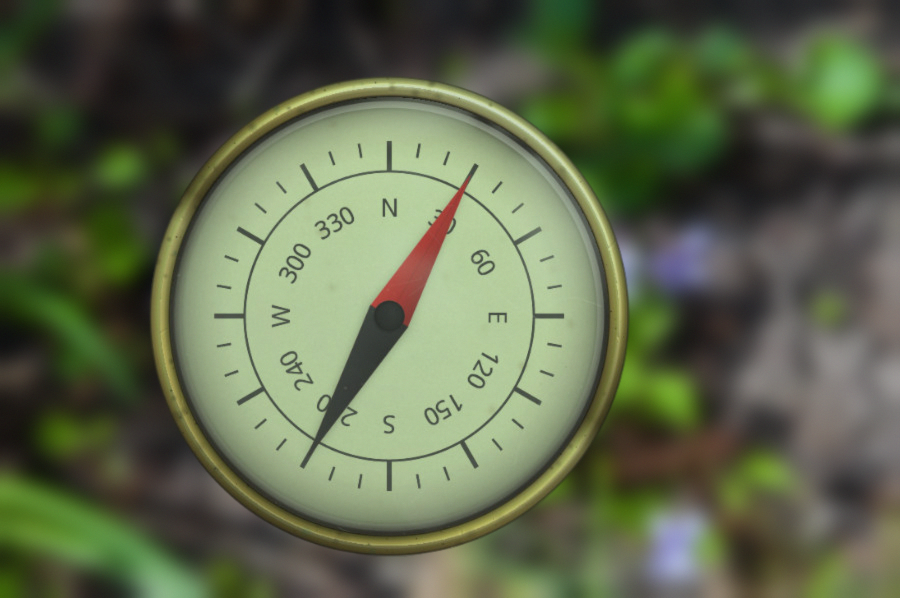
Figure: 30 °
